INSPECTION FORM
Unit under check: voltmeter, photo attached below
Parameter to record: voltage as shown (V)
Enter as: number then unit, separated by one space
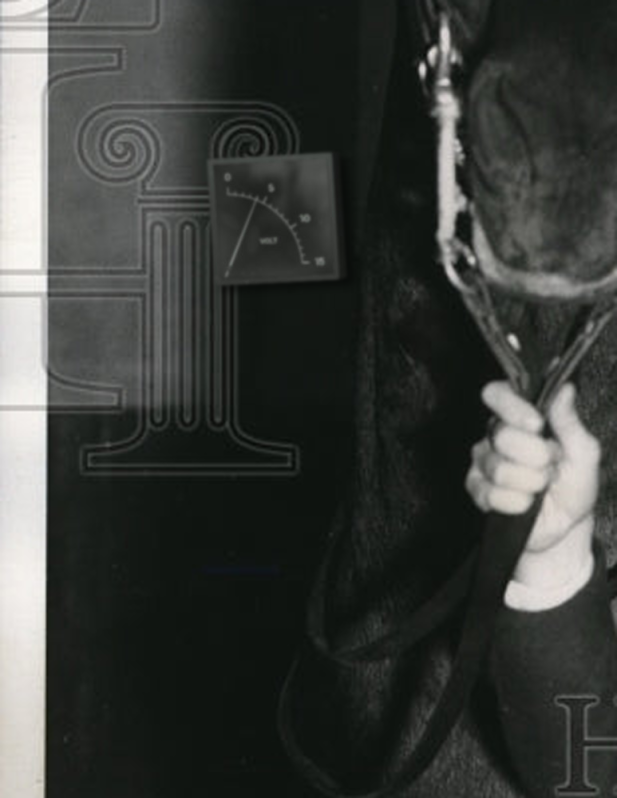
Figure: 4 V
